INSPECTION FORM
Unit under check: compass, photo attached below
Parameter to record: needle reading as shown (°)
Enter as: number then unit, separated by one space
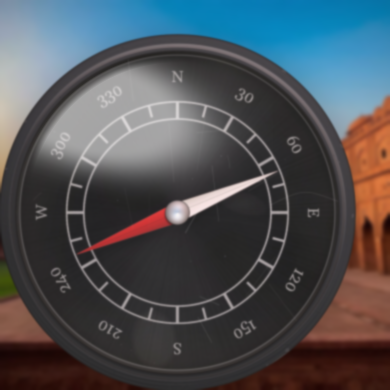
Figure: 247.5 °
